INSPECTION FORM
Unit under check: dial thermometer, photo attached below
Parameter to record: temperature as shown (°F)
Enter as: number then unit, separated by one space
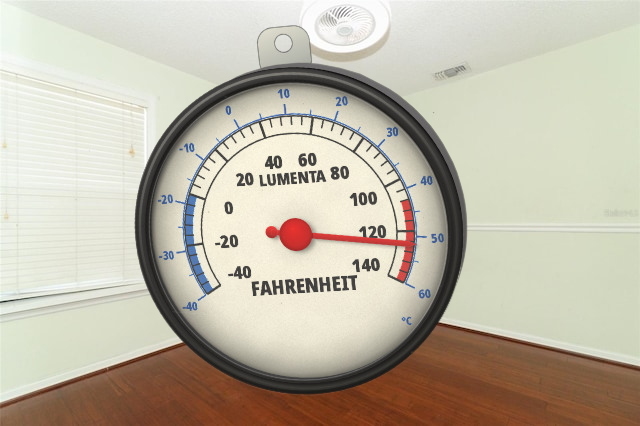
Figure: 124 °F
